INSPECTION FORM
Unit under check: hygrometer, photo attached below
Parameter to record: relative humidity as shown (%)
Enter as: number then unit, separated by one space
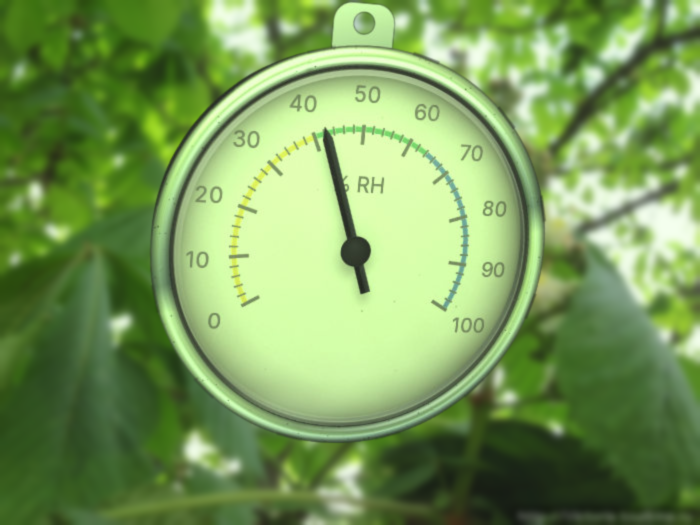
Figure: 42 %
